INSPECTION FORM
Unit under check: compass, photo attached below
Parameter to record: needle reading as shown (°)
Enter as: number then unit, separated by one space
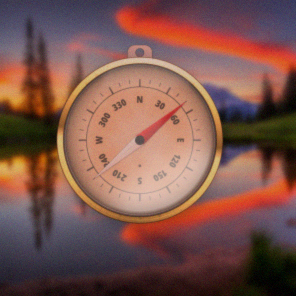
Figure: 50 °
